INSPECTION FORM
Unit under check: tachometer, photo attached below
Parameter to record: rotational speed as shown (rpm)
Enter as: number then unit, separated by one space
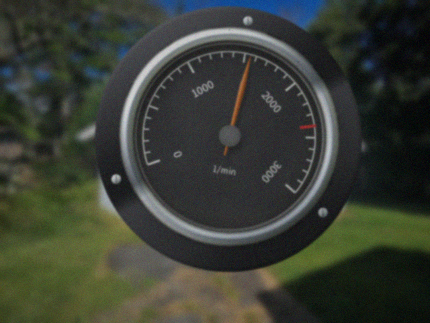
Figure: 1550 rpm
